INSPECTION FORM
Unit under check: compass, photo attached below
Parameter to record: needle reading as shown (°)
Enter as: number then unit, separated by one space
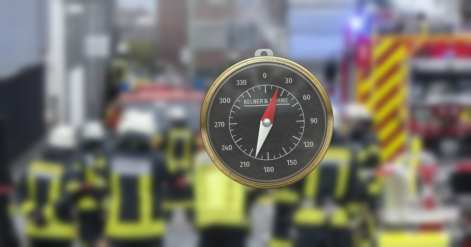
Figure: 20 °
